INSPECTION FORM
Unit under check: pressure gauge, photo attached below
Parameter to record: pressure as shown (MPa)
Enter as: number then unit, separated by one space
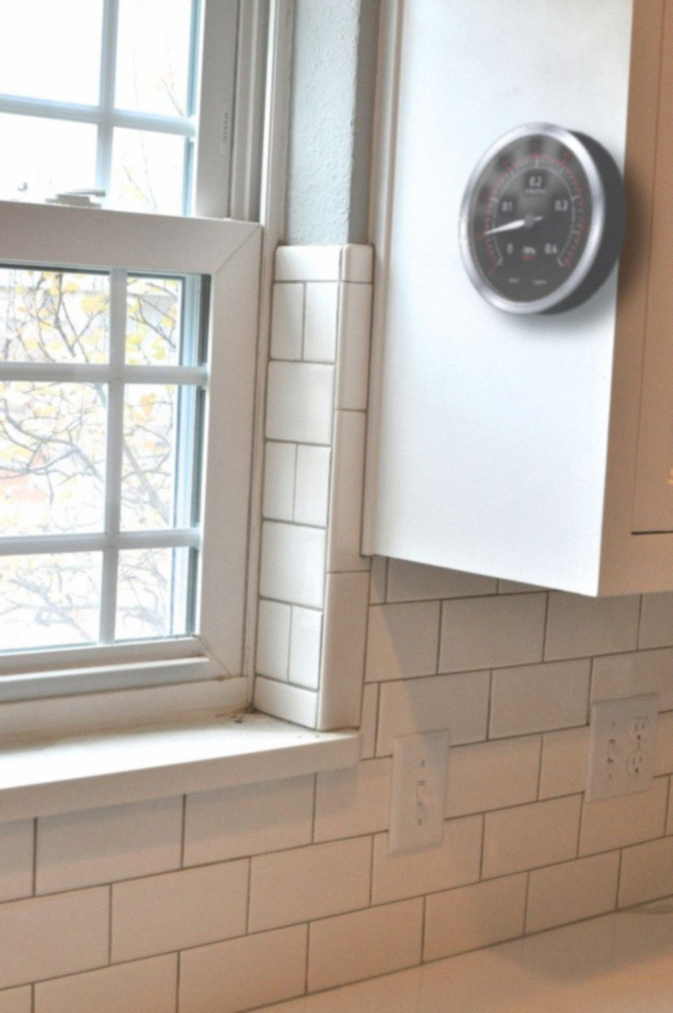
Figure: 0.05 MPa
